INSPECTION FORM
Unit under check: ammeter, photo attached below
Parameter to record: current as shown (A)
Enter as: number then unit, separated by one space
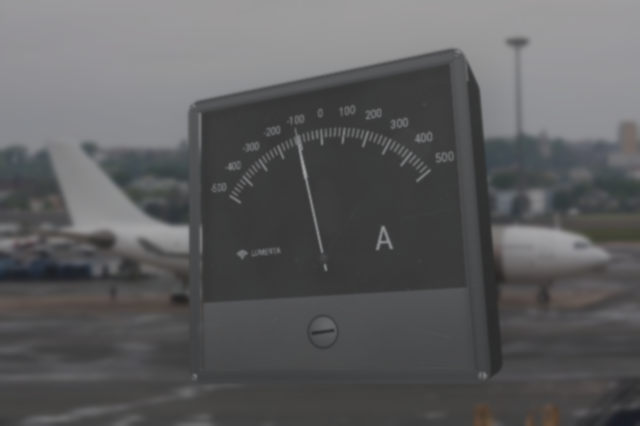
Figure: -100 A
